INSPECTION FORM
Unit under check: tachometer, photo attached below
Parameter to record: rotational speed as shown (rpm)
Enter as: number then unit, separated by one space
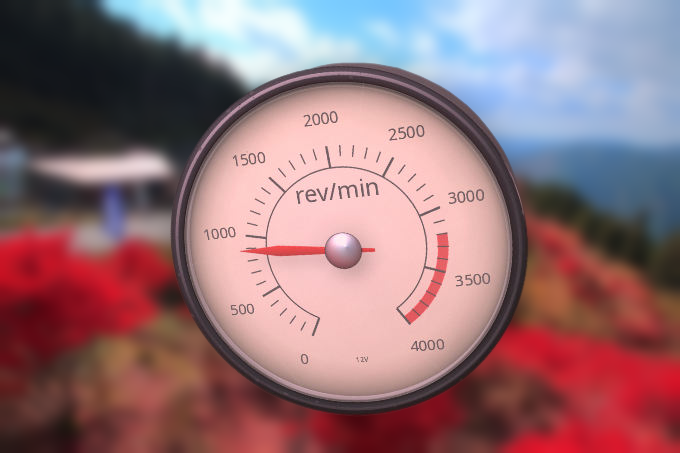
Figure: 900 rpm
